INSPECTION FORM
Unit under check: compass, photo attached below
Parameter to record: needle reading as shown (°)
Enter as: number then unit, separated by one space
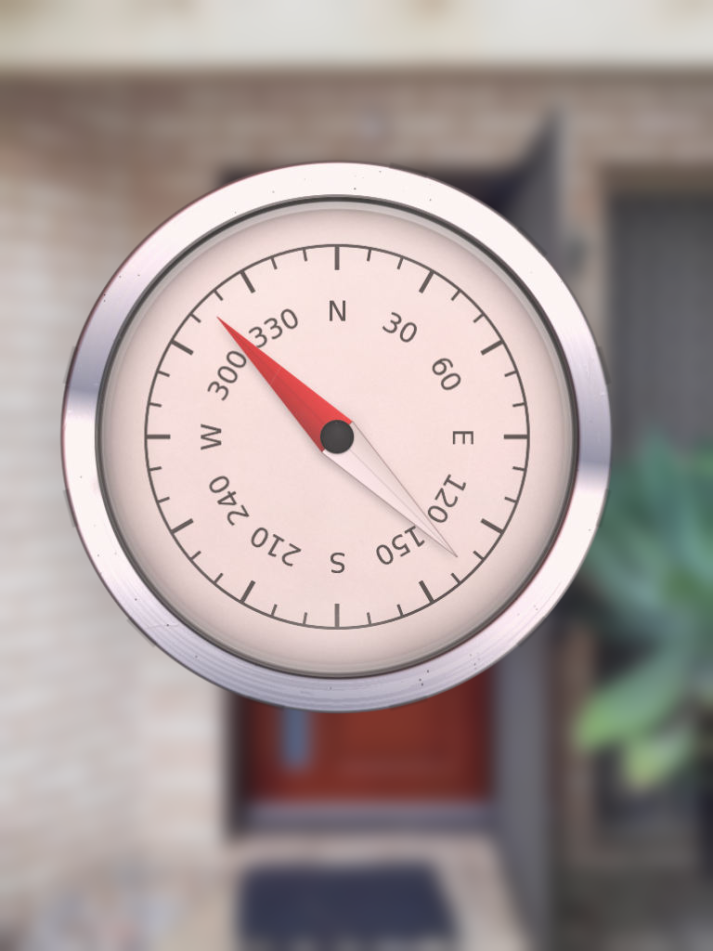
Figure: 315 °
